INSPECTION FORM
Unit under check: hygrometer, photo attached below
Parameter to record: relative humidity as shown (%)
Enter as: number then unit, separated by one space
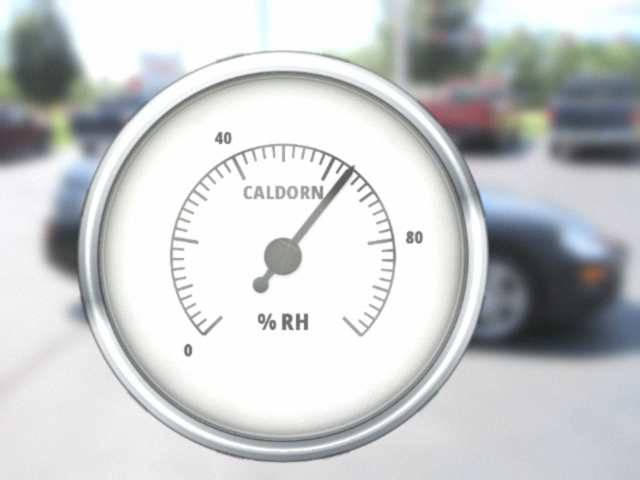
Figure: 64 %
